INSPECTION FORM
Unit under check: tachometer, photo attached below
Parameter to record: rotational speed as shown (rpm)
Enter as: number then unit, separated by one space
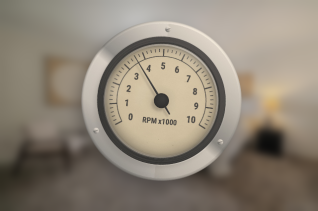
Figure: 3600 rpm
